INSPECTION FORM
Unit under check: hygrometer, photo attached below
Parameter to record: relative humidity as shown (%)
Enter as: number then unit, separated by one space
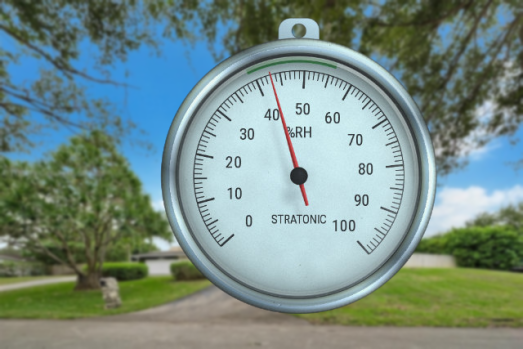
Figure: 43 %
